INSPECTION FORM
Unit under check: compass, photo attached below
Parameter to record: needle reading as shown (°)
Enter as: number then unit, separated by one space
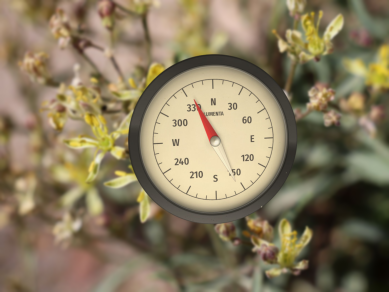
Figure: 335 °
